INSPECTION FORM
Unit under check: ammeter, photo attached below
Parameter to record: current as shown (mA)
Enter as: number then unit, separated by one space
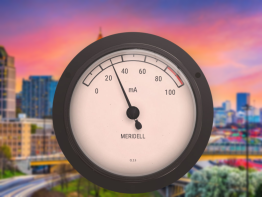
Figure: 30 mA
